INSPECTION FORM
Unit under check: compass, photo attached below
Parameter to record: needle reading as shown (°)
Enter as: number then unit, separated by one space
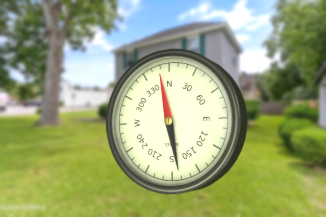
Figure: 350 °
